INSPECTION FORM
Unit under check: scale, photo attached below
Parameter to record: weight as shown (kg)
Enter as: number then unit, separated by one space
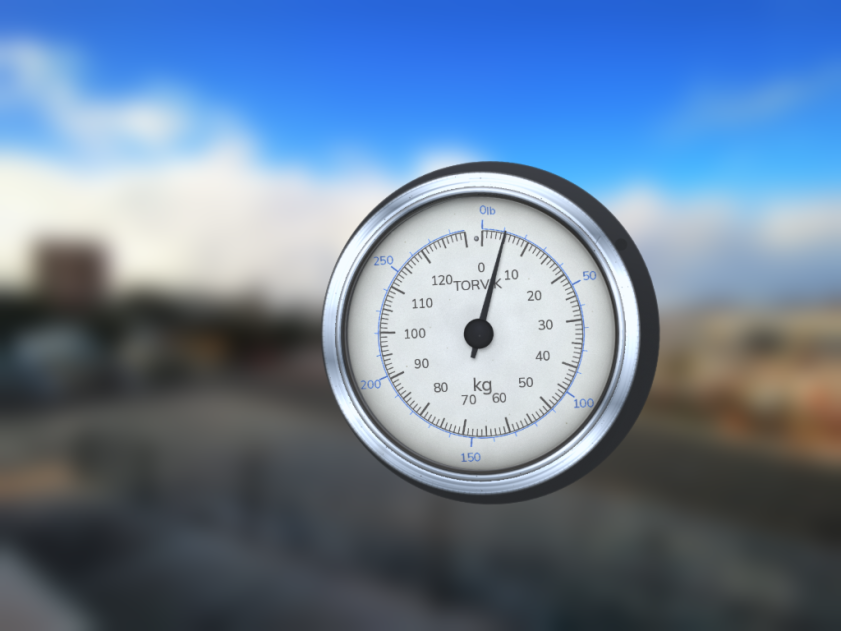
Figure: 5 kg
